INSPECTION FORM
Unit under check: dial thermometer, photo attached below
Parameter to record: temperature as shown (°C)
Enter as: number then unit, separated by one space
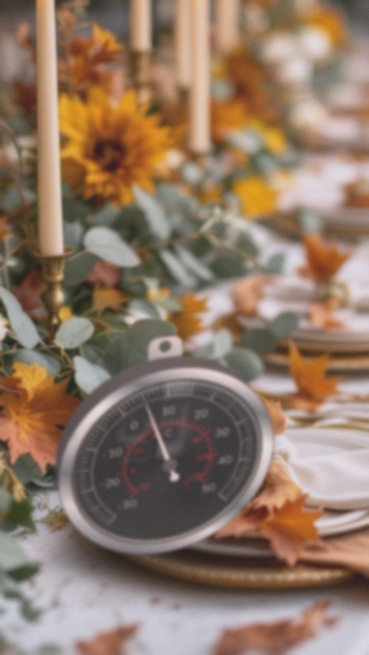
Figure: 5 °C
